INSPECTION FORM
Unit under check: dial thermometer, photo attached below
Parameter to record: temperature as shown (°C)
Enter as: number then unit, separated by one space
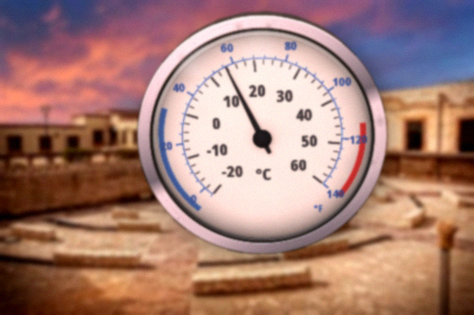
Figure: 14 °C
